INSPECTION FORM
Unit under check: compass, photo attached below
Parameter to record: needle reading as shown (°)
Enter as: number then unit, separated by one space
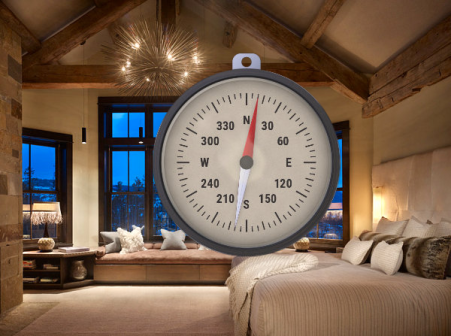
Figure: 10 °
